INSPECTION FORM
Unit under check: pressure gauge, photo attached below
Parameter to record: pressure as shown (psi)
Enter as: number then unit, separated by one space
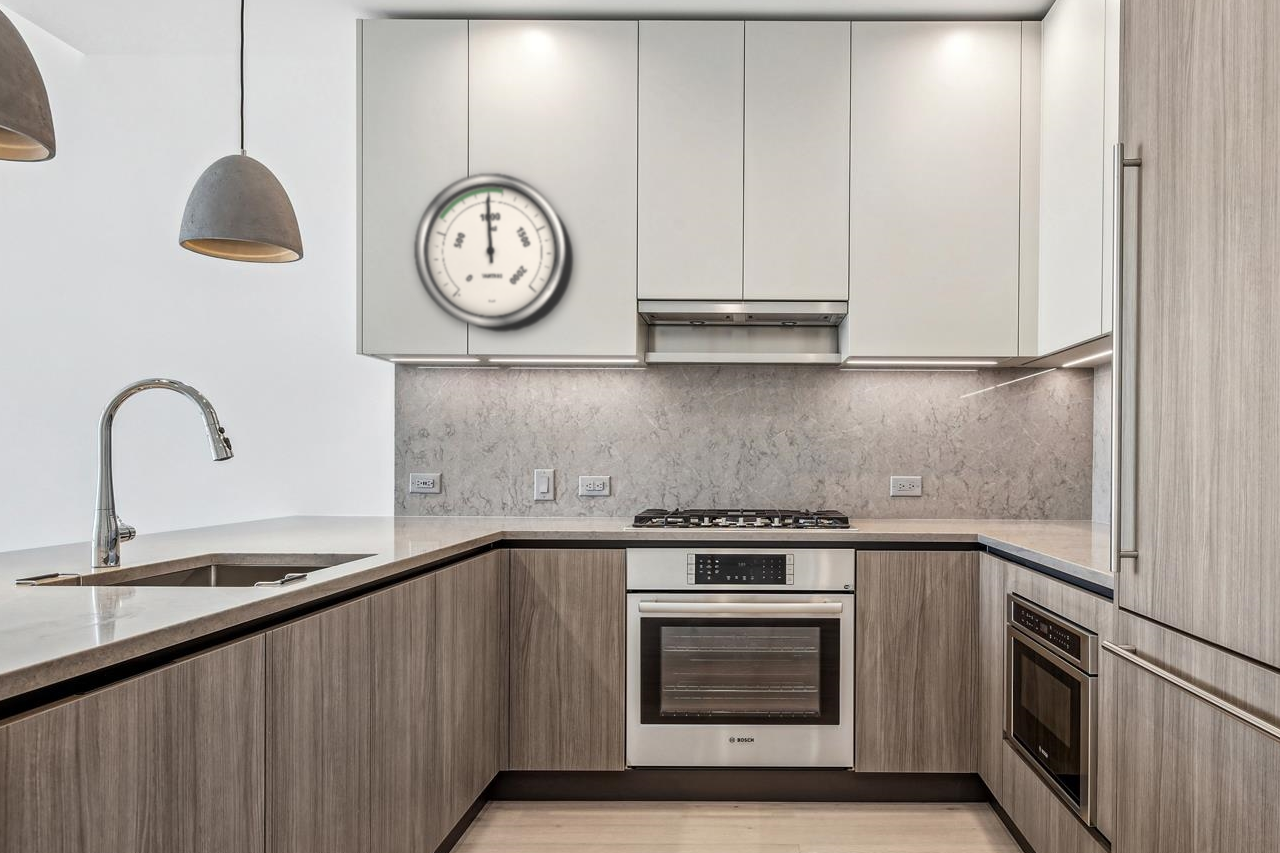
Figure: 1000 psi
